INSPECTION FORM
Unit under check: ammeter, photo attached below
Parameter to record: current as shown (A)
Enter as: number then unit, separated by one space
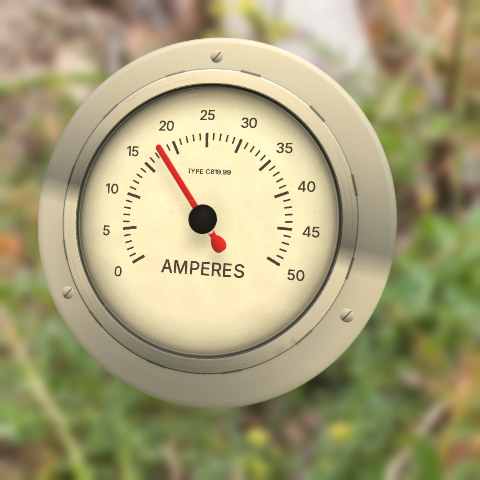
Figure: 18 A
